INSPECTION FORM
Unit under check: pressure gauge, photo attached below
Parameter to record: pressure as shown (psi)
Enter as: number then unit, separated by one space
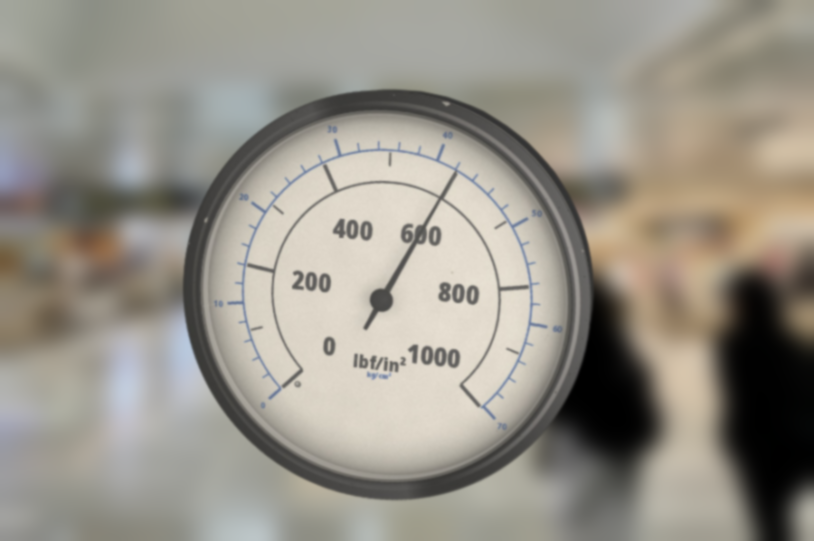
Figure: 600 psi
